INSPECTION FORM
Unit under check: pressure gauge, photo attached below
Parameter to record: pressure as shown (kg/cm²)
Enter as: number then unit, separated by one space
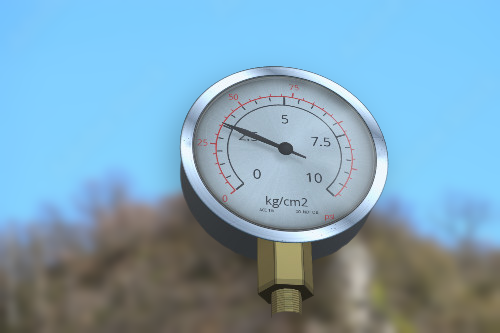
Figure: 2.5 kg/cm²
